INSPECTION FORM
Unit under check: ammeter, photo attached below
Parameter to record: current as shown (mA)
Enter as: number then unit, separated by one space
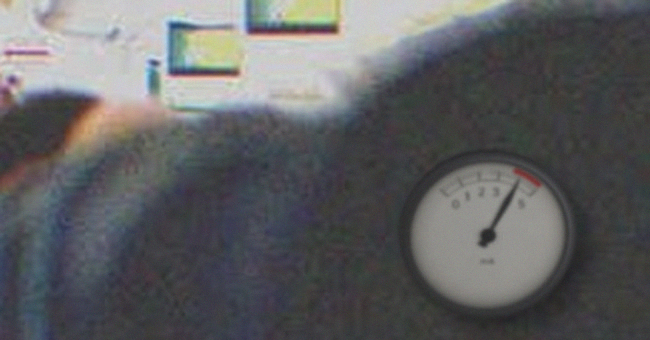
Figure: 4 mA
